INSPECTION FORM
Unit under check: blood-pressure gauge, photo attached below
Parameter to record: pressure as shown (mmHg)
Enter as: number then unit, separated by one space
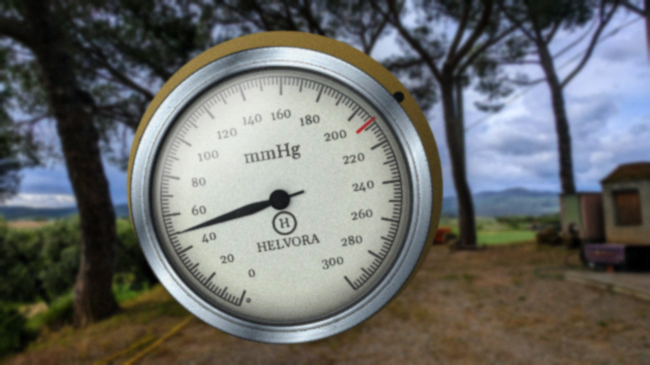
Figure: 50 mmHg
